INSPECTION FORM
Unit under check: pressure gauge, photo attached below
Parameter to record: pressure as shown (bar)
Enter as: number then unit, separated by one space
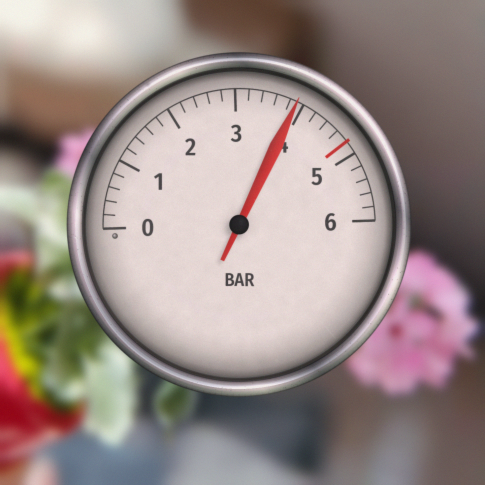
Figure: 3.9 bar
